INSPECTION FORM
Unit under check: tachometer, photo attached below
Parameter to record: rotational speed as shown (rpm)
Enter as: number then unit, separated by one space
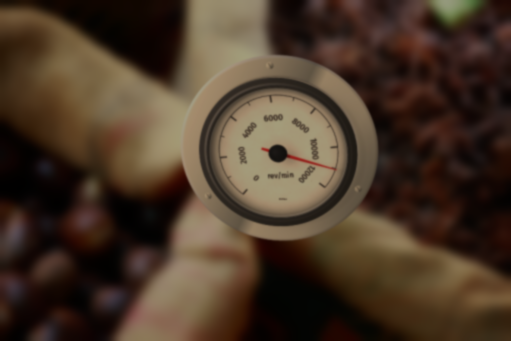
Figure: 11000 rpm
